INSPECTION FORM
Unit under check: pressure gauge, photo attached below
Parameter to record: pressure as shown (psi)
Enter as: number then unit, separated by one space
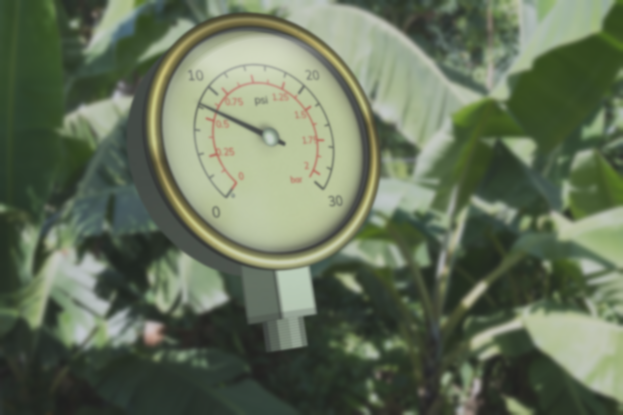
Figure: 8 psi
